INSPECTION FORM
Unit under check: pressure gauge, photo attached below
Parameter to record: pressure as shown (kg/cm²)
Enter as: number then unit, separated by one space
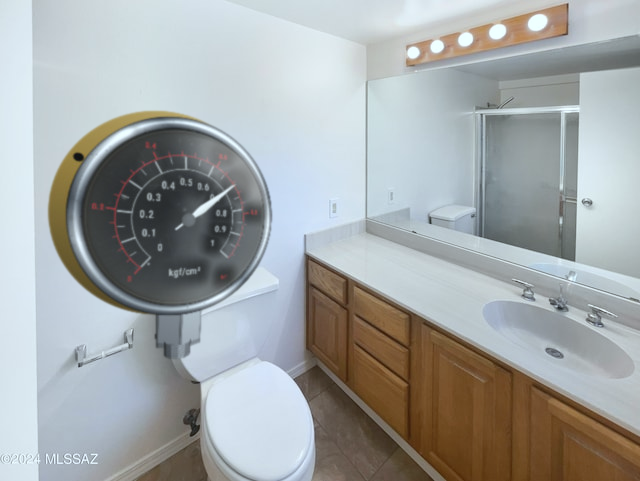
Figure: 0.7 kg/cm²
